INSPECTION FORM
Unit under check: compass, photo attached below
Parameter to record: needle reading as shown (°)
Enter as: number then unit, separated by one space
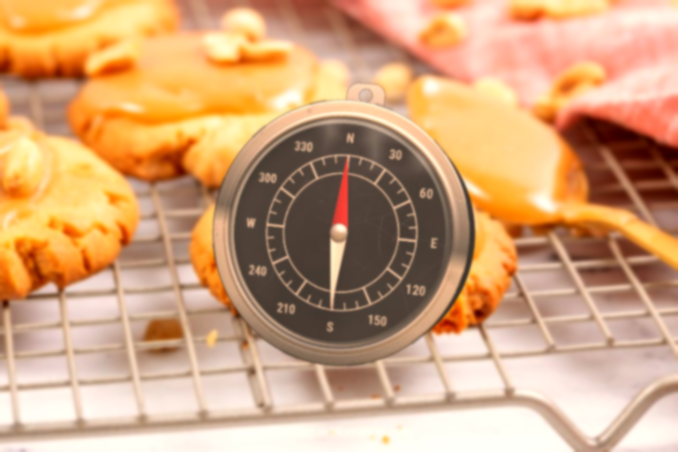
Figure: 0 °
